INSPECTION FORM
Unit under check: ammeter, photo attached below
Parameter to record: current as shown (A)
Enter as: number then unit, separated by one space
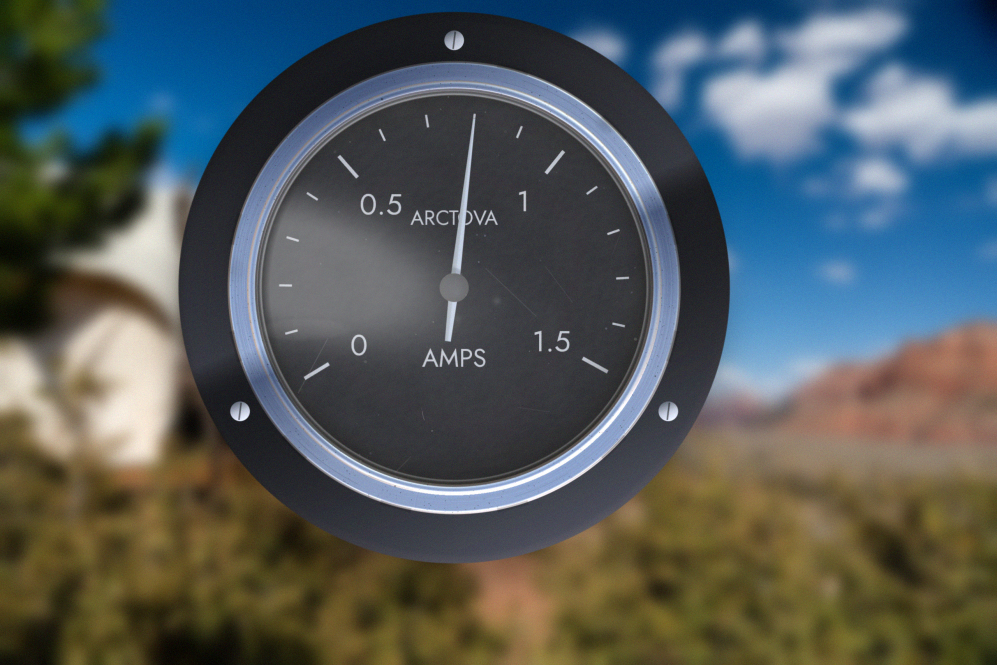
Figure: 0.8 A
